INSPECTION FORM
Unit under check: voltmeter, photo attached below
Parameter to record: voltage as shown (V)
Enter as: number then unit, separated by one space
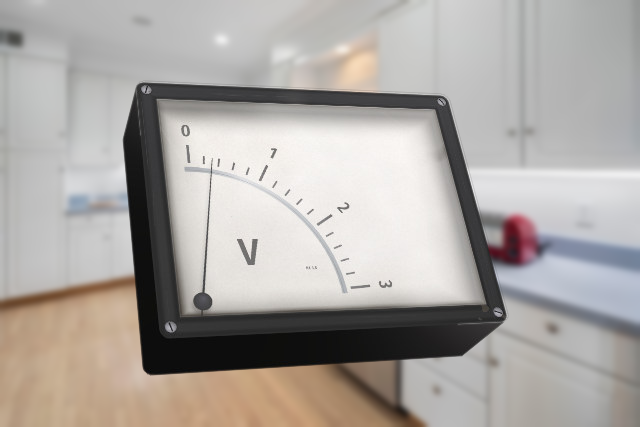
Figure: 0.3 V
